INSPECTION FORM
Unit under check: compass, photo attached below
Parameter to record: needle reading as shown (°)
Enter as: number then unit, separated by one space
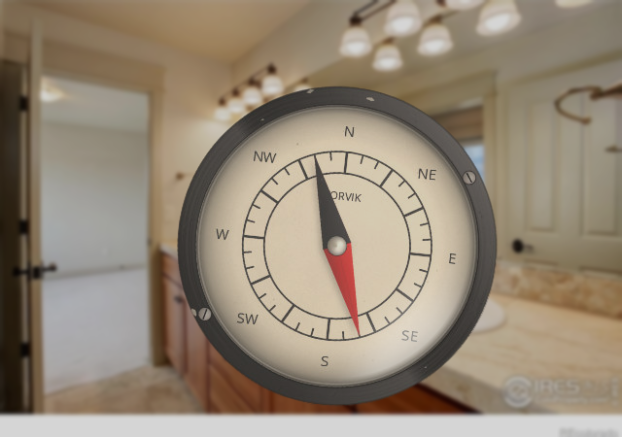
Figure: 160 °
